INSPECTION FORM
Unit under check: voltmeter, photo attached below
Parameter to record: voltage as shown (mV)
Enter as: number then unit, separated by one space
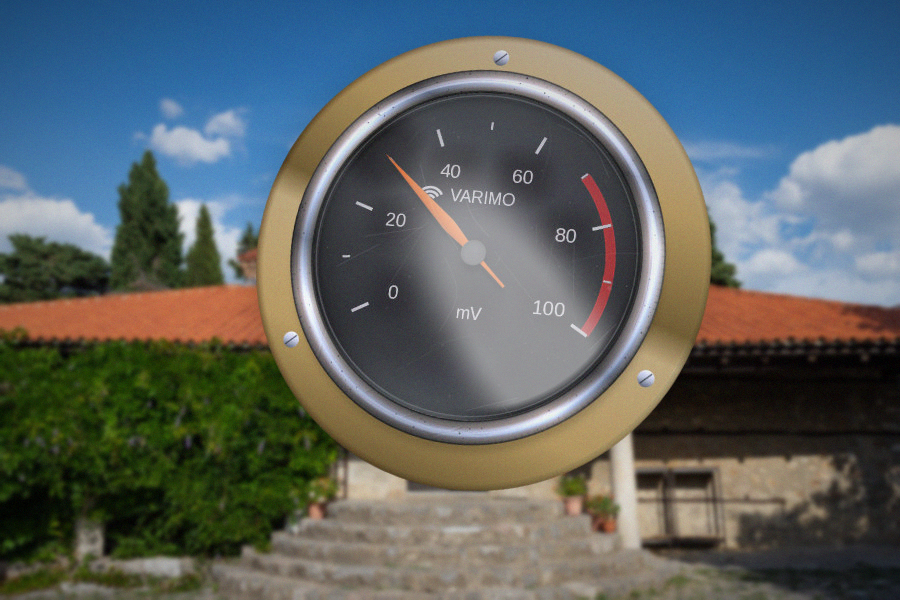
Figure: 30 mV
